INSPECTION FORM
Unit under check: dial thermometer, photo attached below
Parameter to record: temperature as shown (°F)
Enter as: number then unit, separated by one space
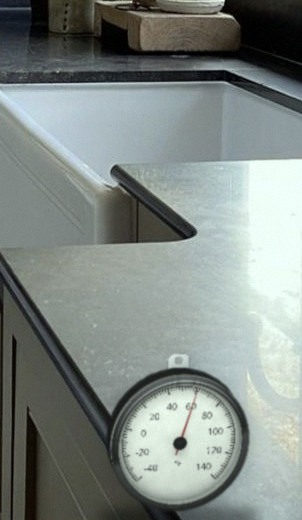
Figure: 60 °F
